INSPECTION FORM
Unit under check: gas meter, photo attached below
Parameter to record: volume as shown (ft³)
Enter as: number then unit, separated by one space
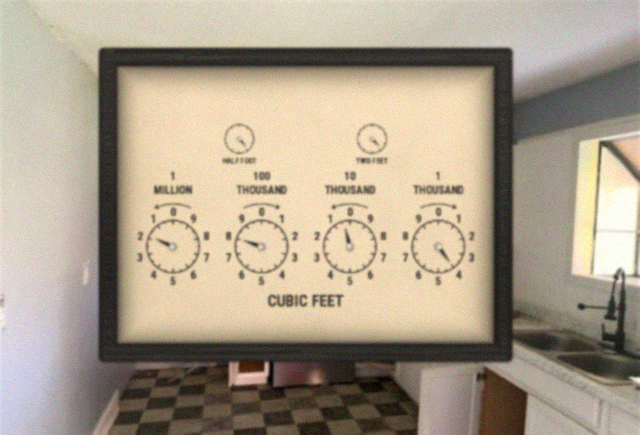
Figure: 180400 ft³
